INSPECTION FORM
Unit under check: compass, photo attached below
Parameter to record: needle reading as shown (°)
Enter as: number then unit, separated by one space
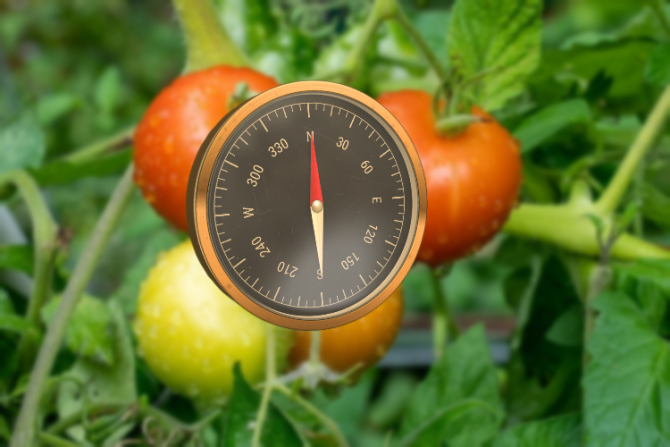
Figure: 0 °
